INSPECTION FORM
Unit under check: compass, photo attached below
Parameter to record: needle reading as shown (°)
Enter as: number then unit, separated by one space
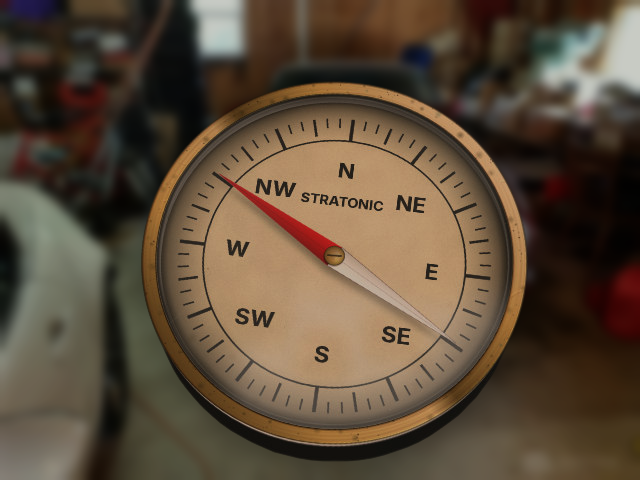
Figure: 300 °
